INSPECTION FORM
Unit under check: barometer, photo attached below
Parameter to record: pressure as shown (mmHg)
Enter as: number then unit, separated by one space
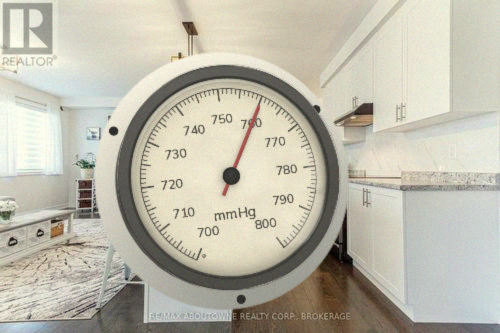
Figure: 760 mmHg
